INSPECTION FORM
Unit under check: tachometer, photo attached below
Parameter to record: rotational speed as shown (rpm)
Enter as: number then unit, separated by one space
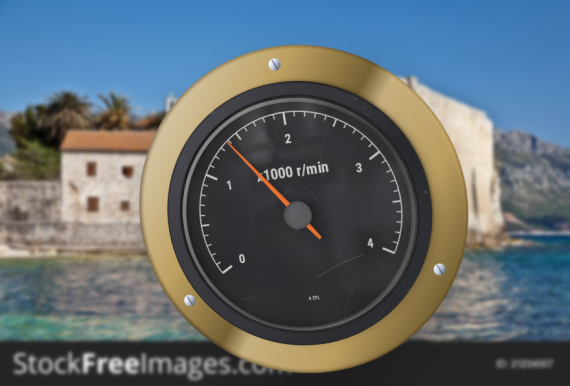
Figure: 1400 rpm
